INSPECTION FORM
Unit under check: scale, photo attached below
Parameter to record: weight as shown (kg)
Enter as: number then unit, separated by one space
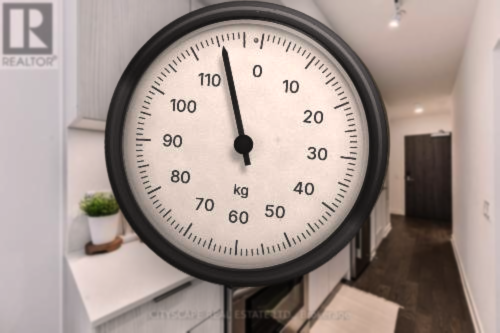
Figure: 116 kg
